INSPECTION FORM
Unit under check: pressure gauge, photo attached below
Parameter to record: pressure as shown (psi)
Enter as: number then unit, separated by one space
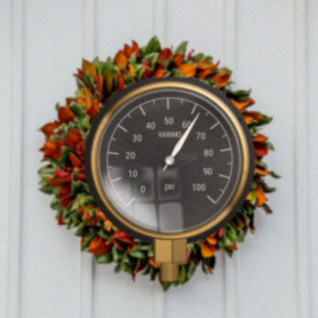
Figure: 62.5 psi
